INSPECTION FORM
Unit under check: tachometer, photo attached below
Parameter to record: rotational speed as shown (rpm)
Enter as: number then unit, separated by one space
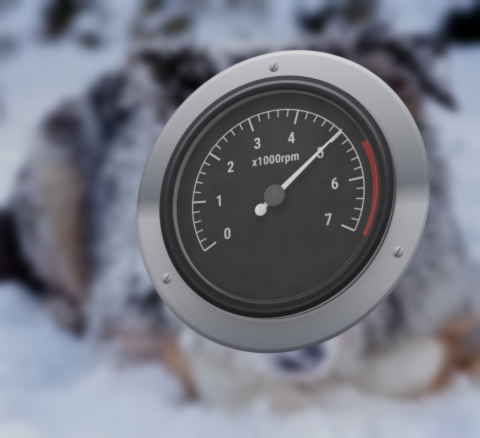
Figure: 5000 rpm
